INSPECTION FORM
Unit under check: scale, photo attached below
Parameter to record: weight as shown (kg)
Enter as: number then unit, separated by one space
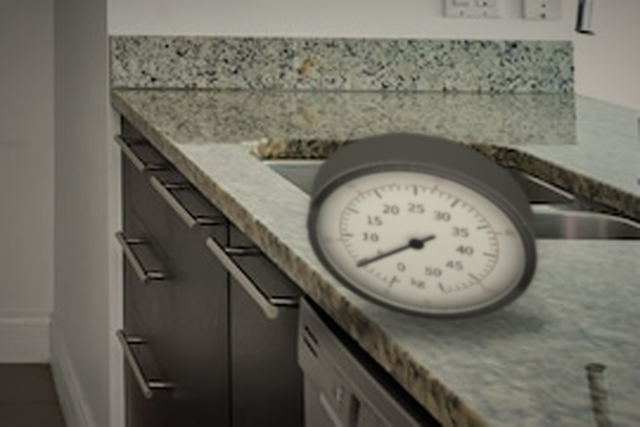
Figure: 5 kg
